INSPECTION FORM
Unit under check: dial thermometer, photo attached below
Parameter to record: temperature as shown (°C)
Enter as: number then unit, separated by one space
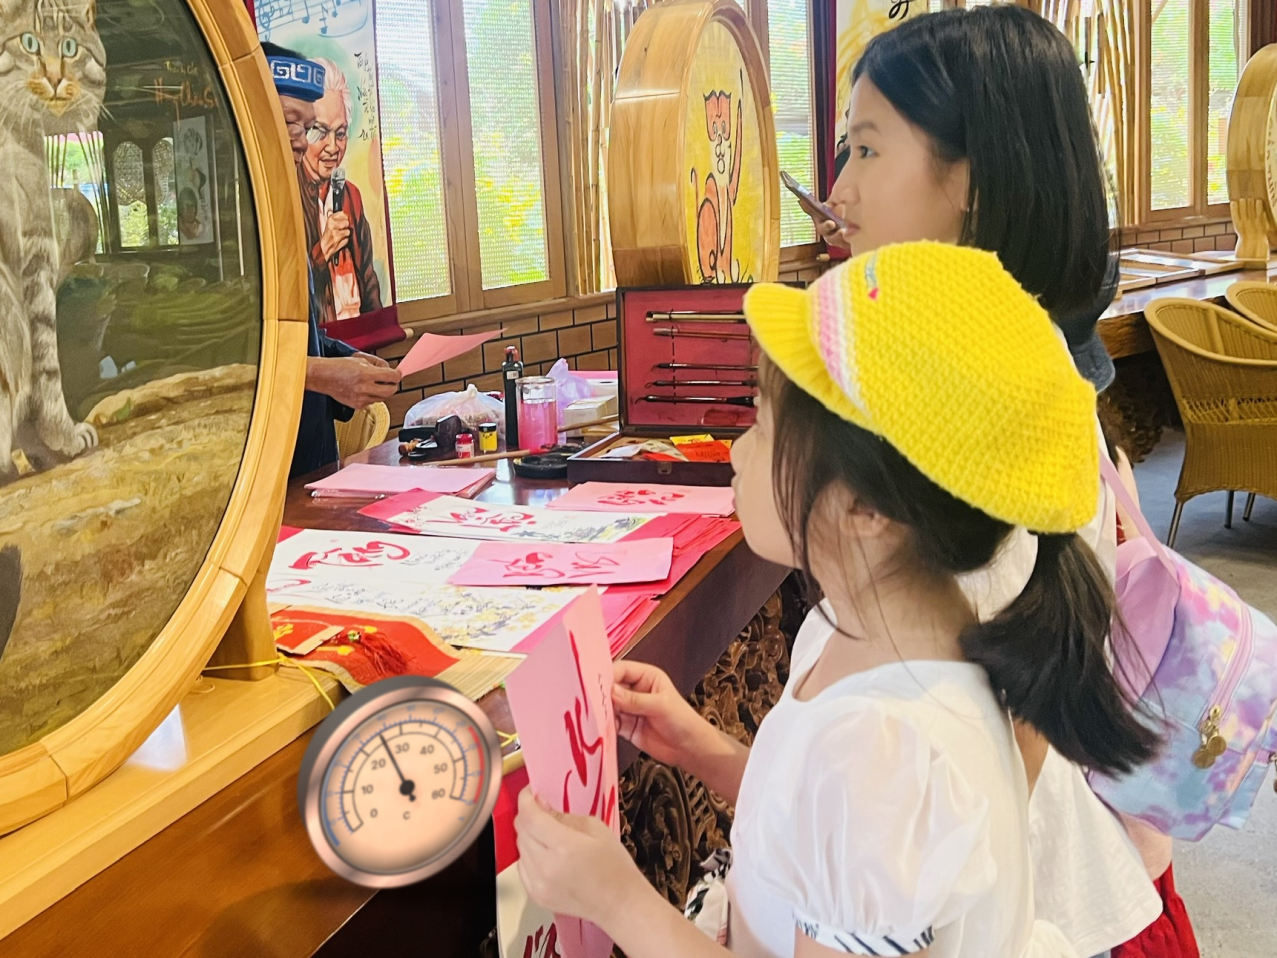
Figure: 25 °C
